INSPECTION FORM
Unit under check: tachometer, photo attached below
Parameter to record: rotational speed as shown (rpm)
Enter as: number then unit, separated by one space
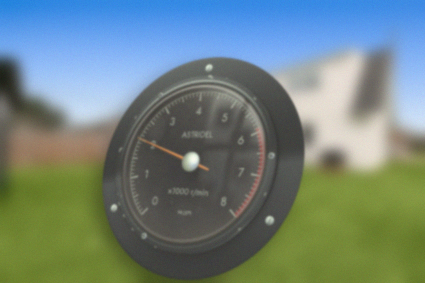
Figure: 2000 rpm
